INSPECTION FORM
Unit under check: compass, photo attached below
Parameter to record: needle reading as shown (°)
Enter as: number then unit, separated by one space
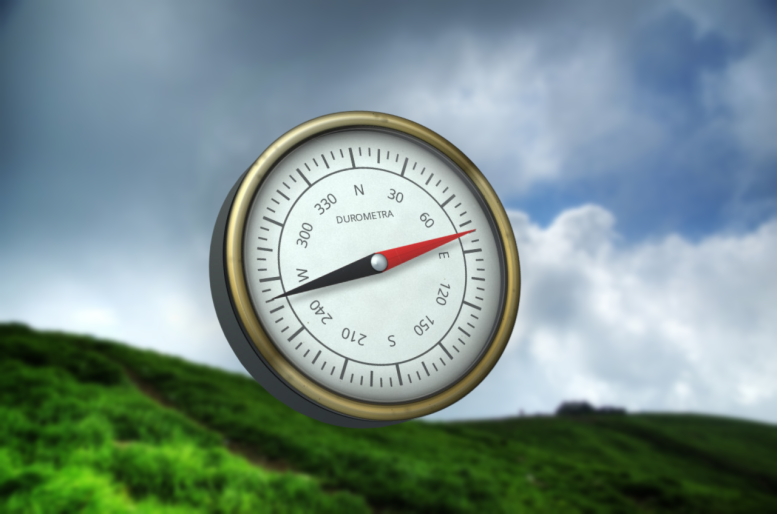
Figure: 80 °
